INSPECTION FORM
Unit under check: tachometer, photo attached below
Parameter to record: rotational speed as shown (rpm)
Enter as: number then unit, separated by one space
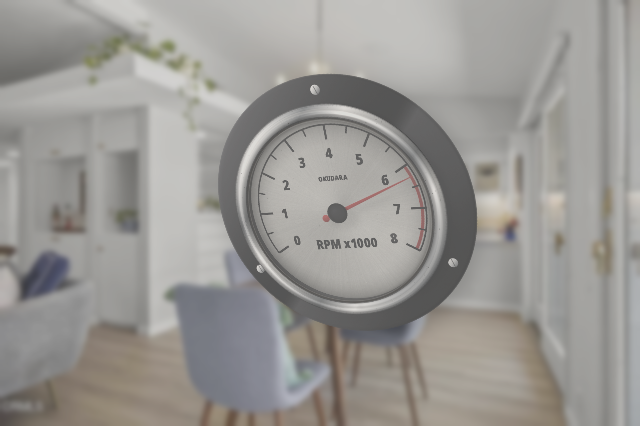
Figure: 6250 rpm
